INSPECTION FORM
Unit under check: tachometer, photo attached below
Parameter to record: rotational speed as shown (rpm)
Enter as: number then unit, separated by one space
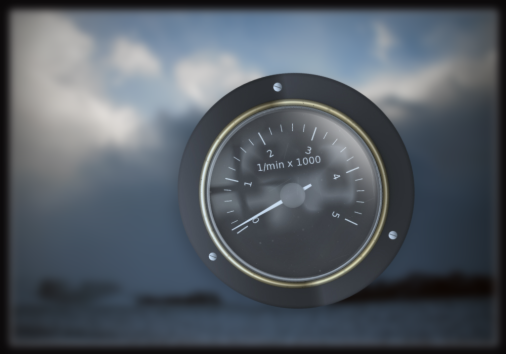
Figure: 100 rpm
